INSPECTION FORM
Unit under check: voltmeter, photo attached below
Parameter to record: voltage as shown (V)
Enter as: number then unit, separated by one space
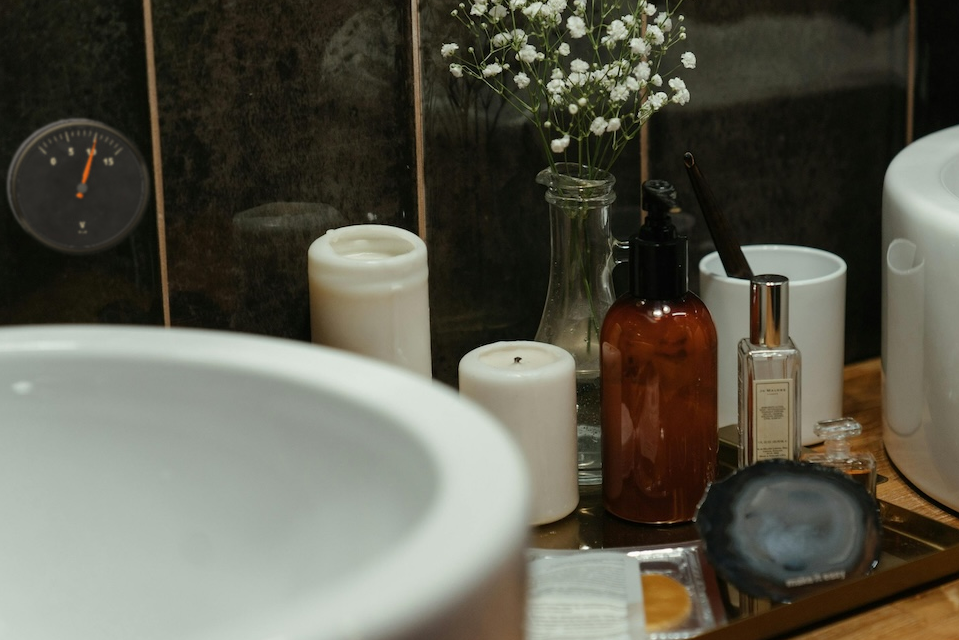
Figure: 10 V
